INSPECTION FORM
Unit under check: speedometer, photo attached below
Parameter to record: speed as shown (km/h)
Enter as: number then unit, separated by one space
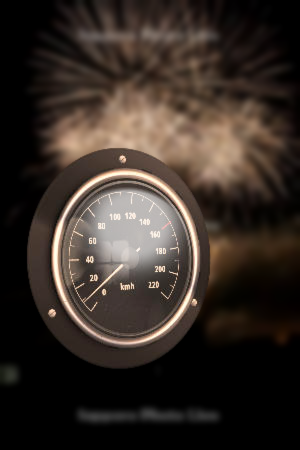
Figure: 10 km/h
